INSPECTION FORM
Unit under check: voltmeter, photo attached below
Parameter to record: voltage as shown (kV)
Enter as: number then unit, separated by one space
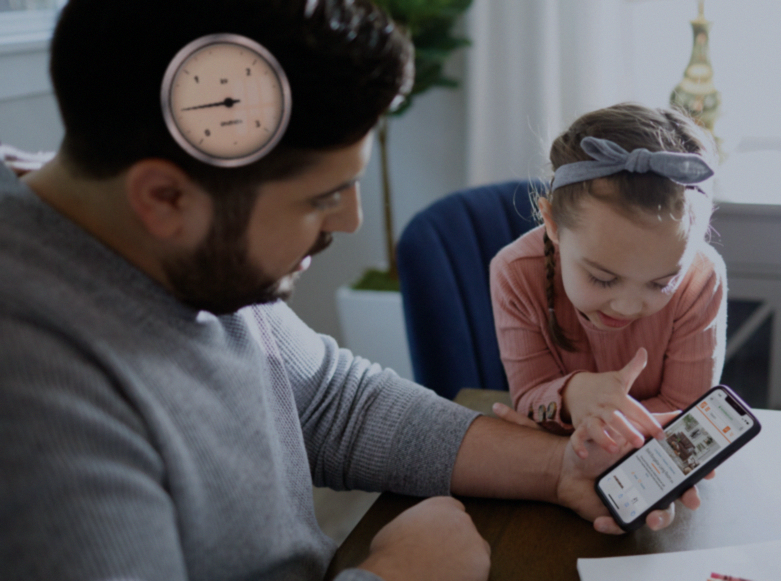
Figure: 0.5 kV
